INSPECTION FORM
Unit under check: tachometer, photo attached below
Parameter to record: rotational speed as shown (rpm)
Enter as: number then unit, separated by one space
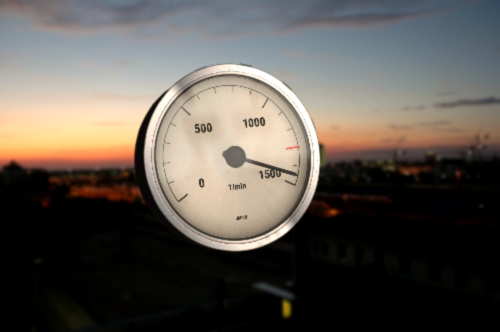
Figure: 1450 rpm
